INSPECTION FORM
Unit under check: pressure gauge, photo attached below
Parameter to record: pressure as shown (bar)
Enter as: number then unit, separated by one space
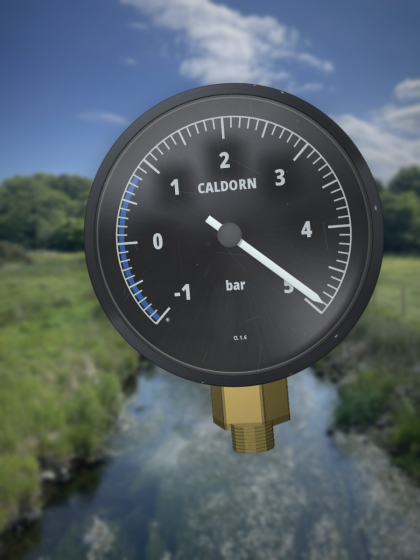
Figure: 4.9 bar
